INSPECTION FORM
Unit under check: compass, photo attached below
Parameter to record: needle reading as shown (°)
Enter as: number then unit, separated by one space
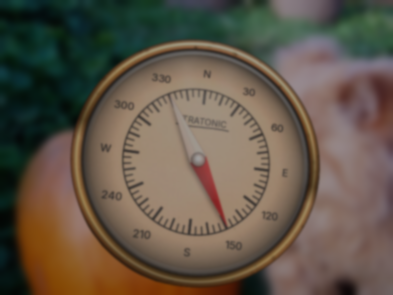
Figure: 150 °
